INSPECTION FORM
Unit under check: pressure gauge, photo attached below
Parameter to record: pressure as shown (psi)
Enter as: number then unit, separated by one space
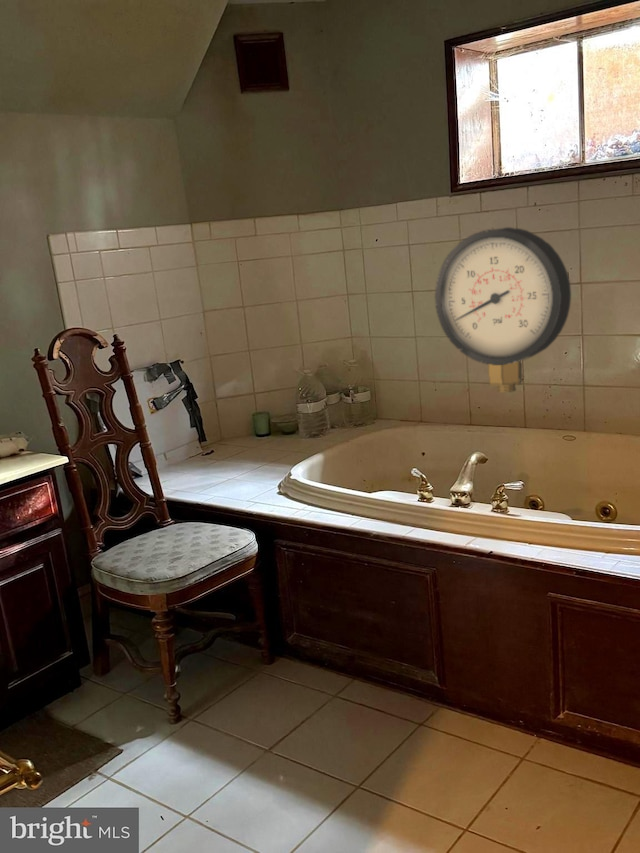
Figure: 2.5 psi
